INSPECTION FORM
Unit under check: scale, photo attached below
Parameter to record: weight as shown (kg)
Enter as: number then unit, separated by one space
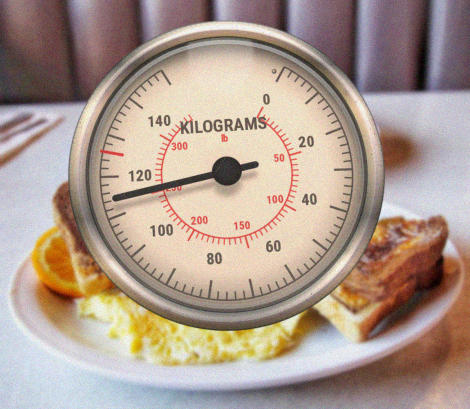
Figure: 114 kg
